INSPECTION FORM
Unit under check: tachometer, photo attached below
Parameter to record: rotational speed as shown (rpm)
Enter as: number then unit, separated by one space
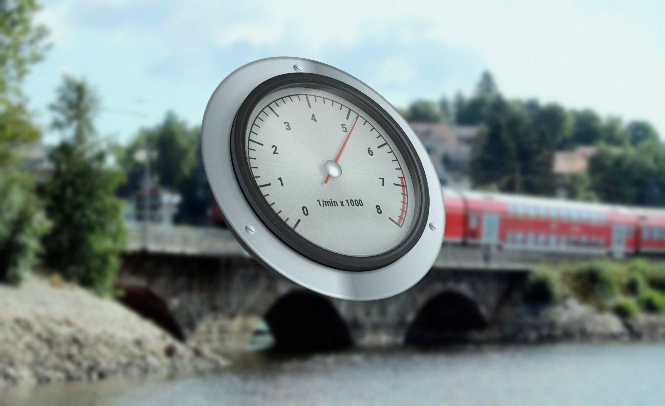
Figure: 5200 rpm
